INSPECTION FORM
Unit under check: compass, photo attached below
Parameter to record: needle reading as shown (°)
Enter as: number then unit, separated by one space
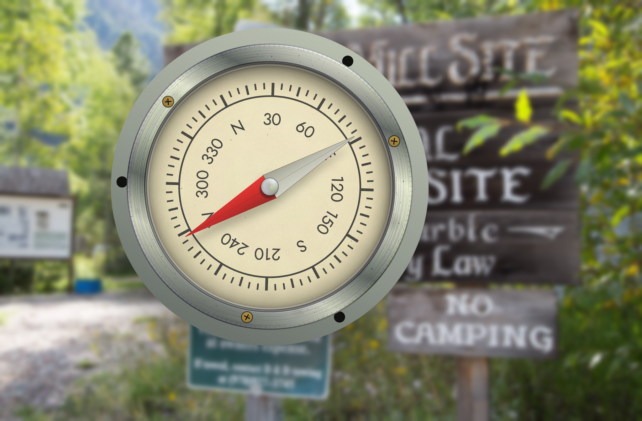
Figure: 267.5 °
